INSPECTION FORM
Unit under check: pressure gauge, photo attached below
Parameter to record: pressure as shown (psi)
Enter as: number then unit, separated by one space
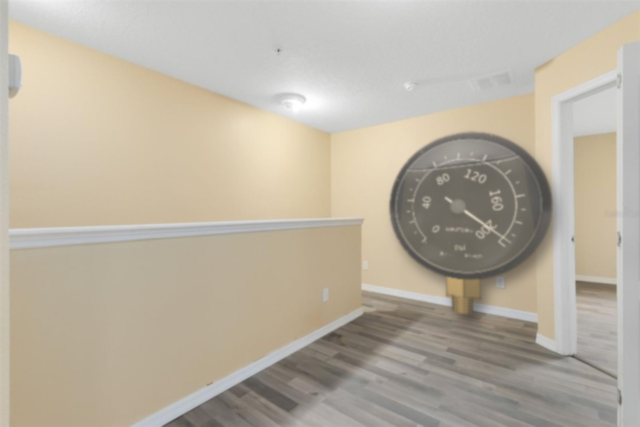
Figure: 195 psi
